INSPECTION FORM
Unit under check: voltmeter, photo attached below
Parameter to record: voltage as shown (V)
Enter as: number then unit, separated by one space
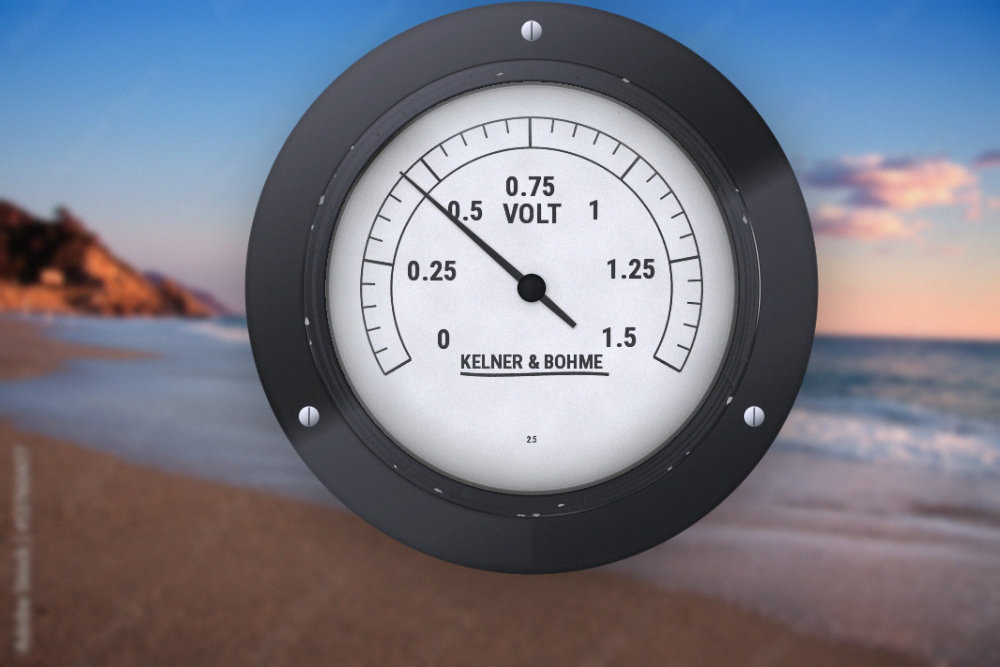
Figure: 0.45 V
